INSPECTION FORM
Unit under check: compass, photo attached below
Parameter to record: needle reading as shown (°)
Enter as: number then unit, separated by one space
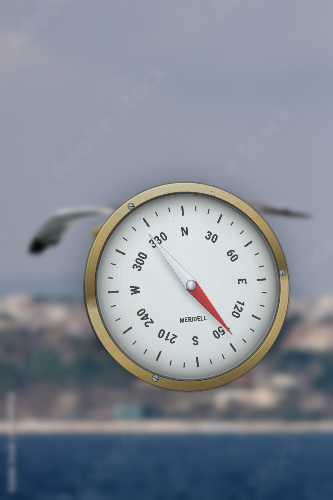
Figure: 145 °
